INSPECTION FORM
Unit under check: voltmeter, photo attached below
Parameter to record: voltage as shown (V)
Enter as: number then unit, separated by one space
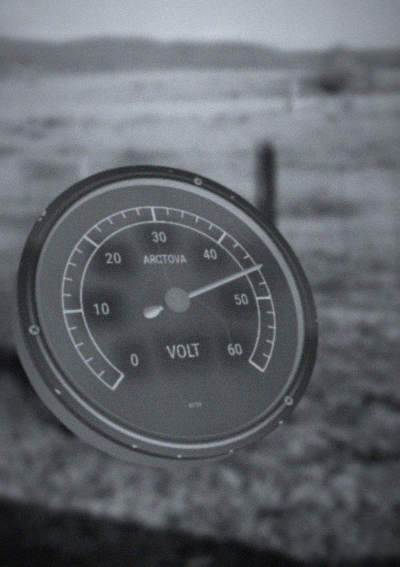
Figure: 46 V
